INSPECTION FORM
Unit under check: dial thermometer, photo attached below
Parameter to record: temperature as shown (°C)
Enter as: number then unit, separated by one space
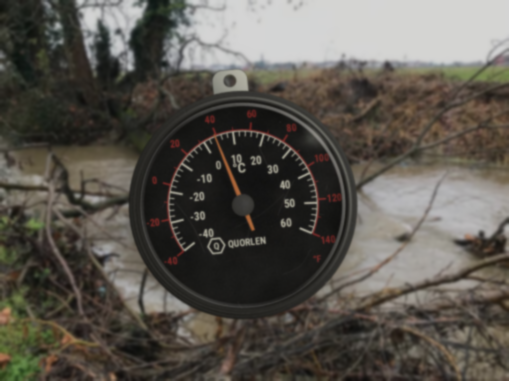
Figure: 4 °C
